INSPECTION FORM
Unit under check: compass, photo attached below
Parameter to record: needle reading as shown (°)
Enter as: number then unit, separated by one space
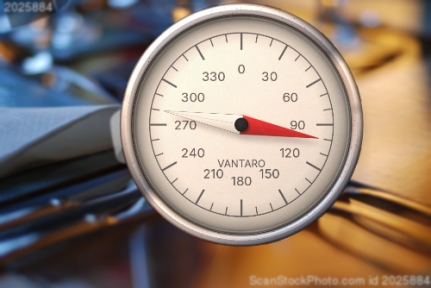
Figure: 100 °
